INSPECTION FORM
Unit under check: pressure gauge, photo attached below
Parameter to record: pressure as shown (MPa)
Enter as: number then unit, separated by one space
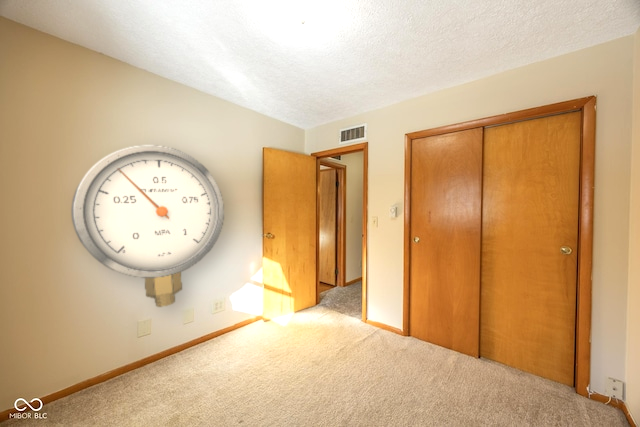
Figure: 0.35 MPa
